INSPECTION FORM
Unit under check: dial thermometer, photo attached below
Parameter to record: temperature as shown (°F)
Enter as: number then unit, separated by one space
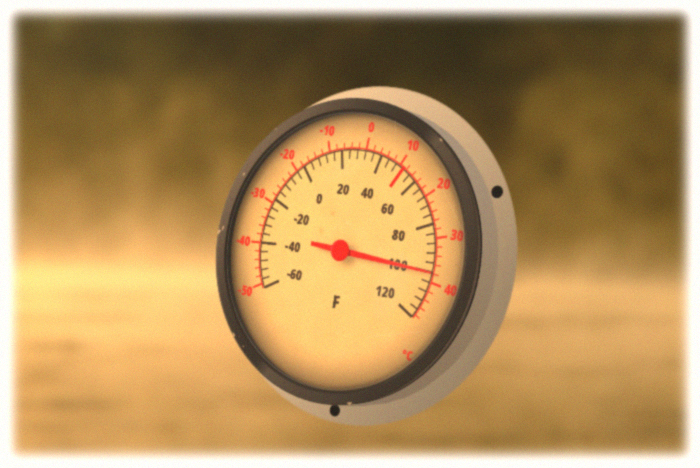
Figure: 100 °F
